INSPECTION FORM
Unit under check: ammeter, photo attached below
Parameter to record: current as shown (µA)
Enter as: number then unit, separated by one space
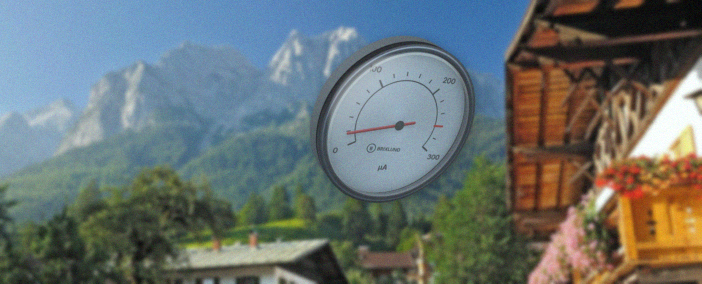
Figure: 20 µA
